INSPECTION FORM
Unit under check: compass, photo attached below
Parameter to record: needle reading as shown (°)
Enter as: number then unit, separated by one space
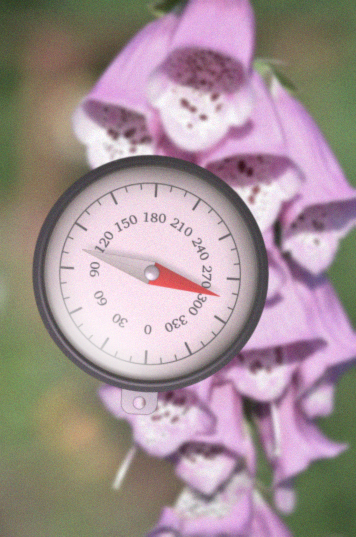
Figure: 285 °
